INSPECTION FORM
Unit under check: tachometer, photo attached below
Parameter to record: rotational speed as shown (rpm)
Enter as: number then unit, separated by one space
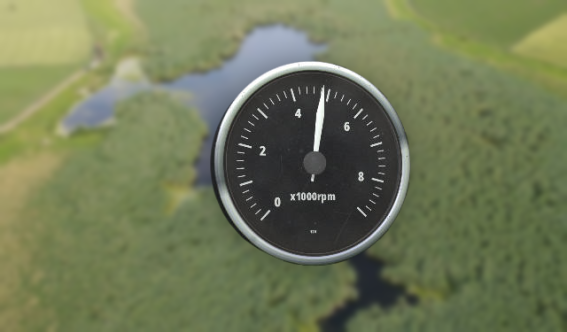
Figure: 4800 rpm
